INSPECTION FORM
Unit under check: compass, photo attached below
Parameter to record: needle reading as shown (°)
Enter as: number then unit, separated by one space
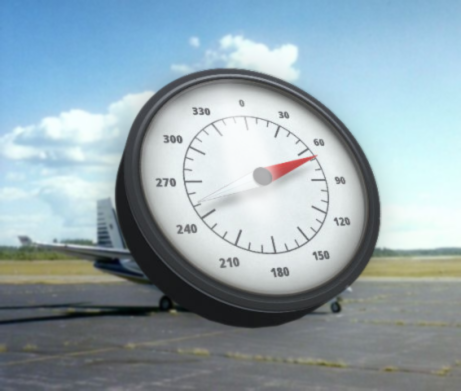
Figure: 70 °
